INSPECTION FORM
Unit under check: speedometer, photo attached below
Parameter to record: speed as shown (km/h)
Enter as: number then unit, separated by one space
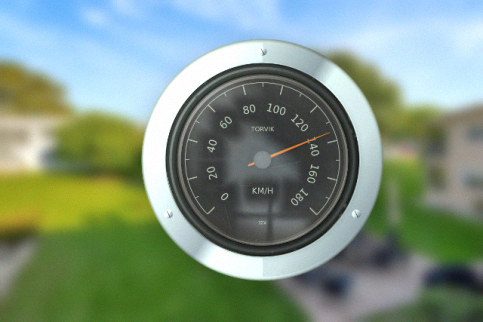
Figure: 135 km/h
